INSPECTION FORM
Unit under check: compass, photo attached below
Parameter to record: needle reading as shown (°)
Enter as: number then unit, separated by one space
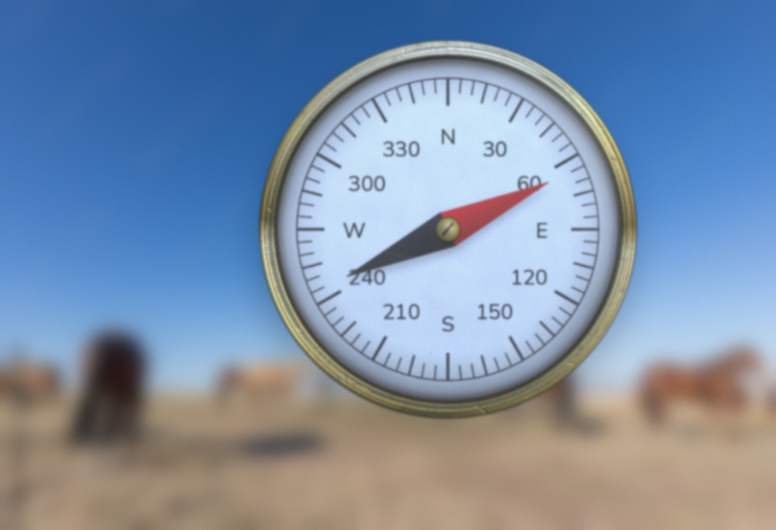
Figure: 65 °
